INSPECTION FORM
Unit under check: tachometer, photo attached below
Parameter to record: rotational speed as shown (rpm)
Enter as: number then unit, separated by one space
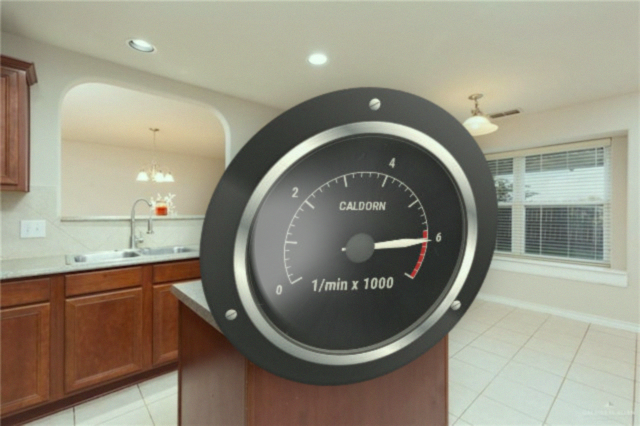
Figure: 6000 rpm
